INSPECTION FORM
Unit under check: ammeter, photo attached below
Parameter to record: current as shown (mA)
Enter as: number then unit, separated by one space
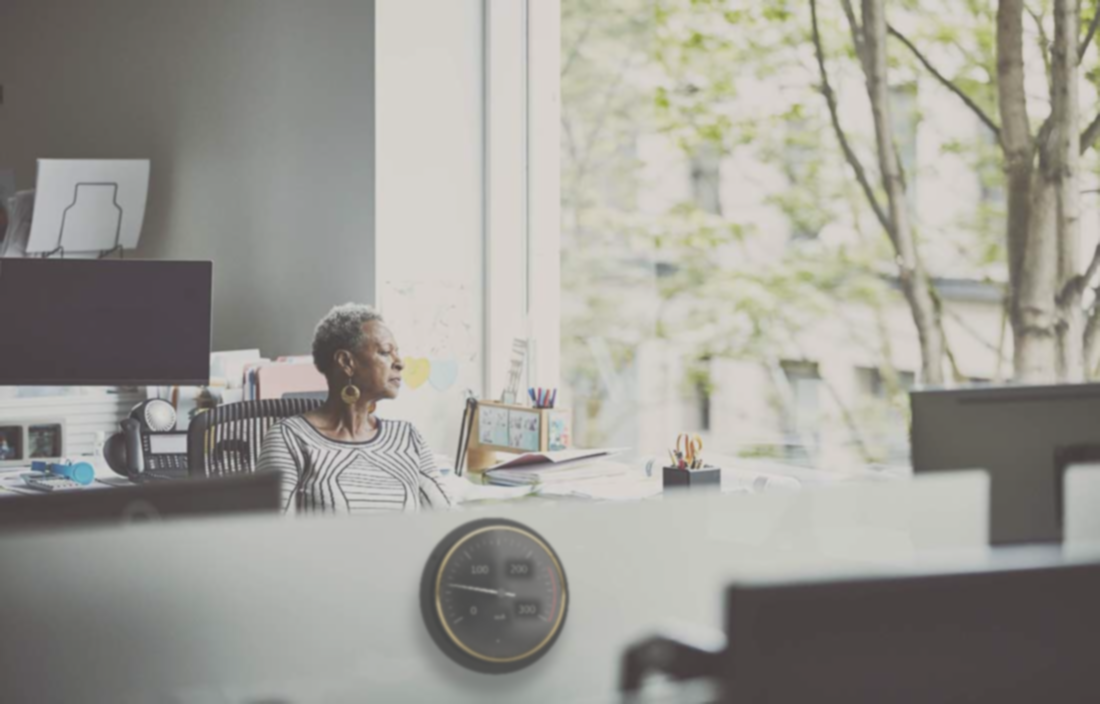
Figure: 50 mA
